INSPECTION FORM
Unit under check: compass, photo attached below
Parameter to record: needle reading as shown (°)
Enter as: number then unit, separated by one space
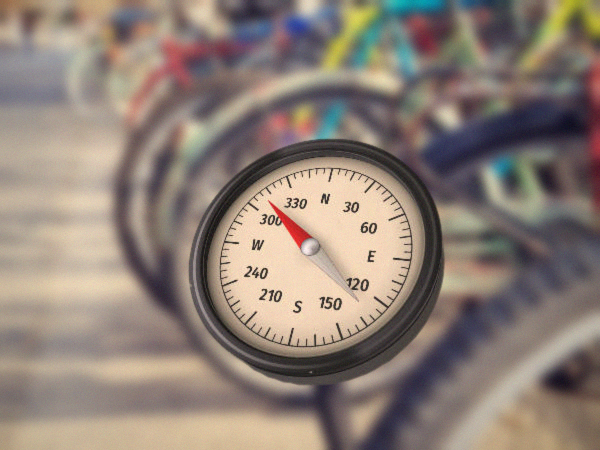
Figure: 310 °
